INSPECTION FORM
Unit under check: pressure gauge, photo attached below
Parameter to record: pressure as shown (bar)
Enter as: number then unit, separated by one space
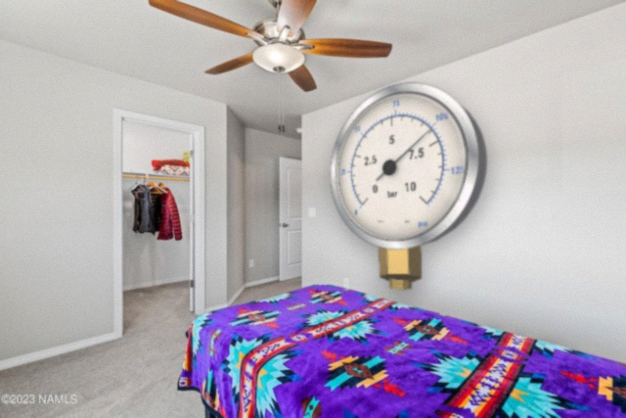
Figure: 7 bar
